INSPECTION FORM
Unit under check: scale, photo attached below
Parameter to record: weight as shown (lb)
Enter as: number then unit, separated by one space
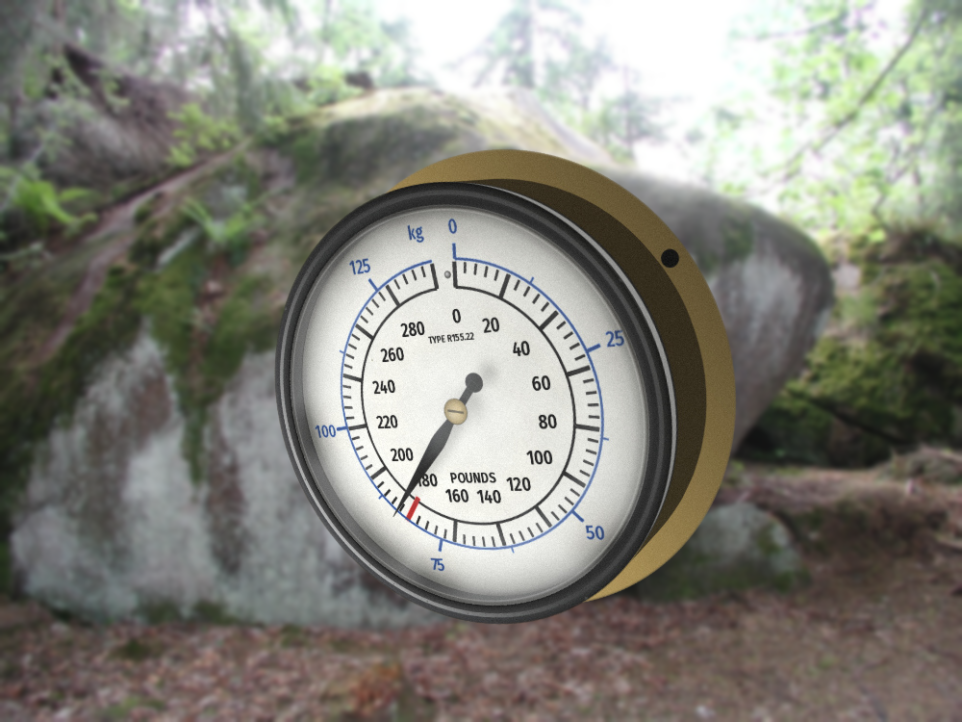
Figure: 184 lb
